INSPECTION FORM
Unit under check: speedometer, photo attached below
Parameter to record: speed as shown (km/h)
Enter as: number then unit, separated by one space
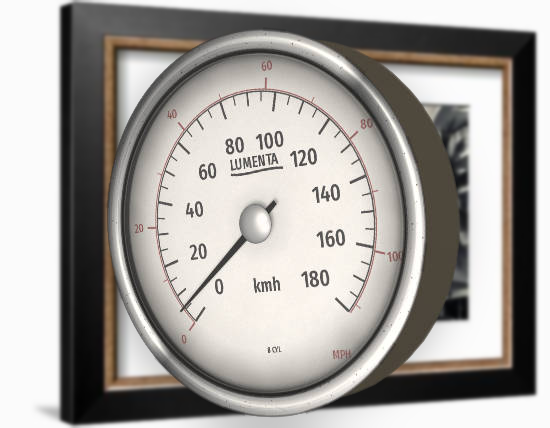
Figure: 5 km/h
